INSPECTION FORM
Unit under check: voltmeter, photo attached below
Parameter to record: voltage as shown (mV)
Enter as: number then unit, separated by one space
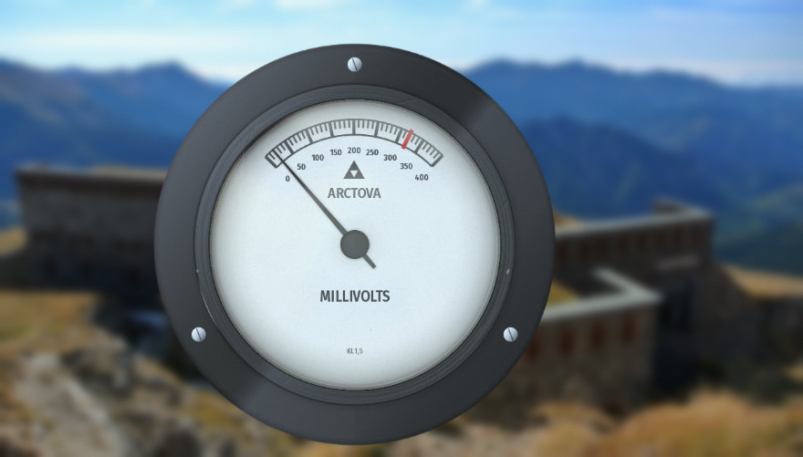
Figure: 20 mV
